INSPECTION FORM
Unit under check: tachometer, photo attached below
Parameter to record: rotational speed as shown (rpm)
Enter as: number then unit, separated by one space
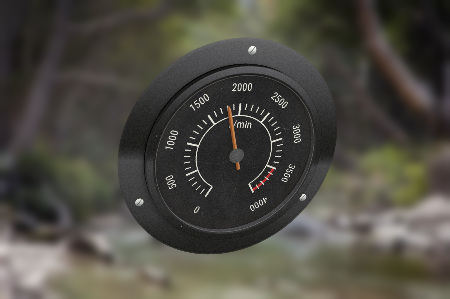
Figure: 1800 rpm
